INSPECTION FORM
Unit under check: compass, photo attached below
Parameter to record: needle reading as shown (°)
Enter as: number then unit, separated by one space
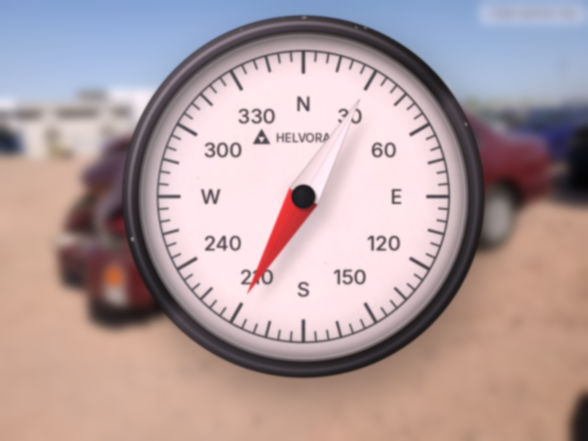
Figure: 210 °
